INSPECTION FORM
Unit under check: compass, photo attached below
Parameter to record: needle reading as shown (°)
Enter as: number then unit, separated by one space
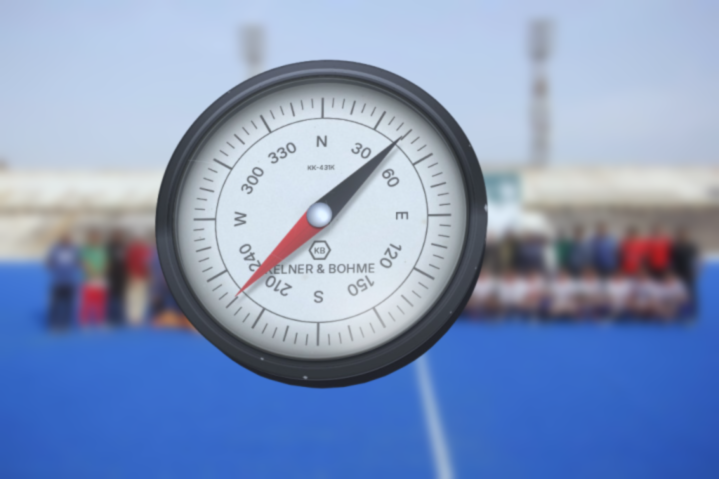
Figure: 225 °
